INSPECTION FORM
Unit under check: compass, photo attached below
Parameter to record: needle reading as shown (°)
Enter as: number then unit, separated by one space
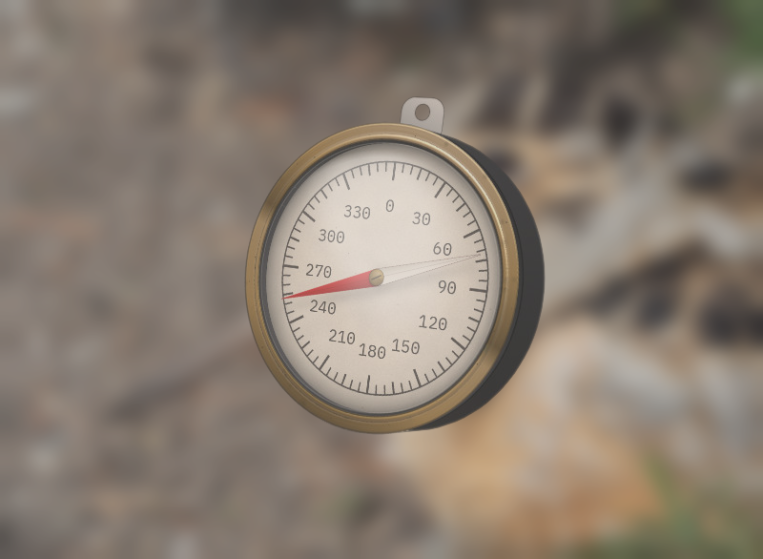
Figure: 252.5 °
